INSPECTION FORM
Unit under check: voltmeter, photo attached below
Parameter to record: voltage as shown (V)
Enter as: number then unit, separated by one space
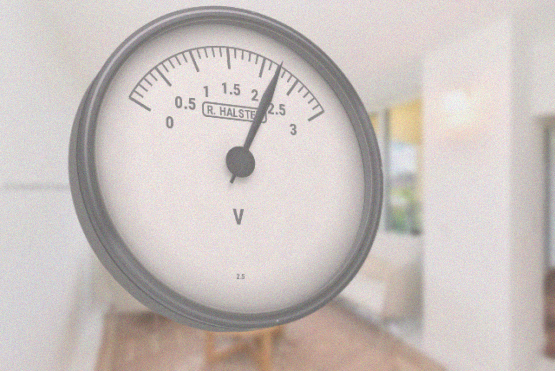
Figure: 2.2 V
